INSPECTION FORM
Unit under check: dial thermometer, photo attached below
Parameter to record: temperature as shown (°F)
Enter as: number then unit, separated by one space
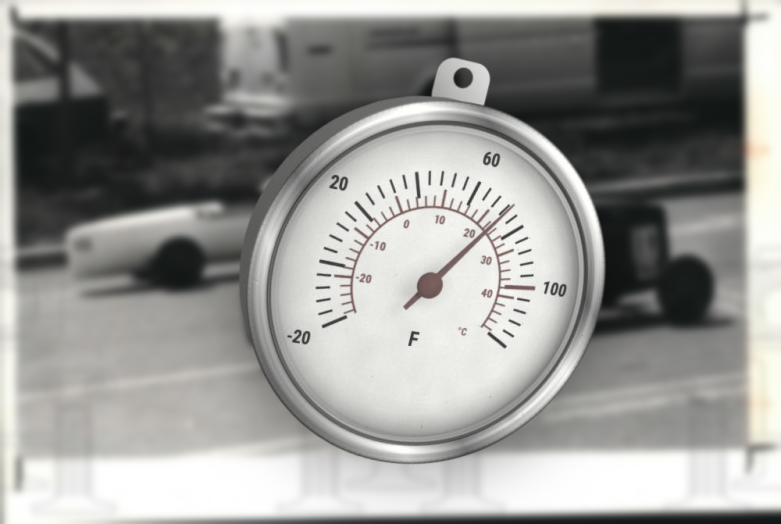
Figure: 72 °F
